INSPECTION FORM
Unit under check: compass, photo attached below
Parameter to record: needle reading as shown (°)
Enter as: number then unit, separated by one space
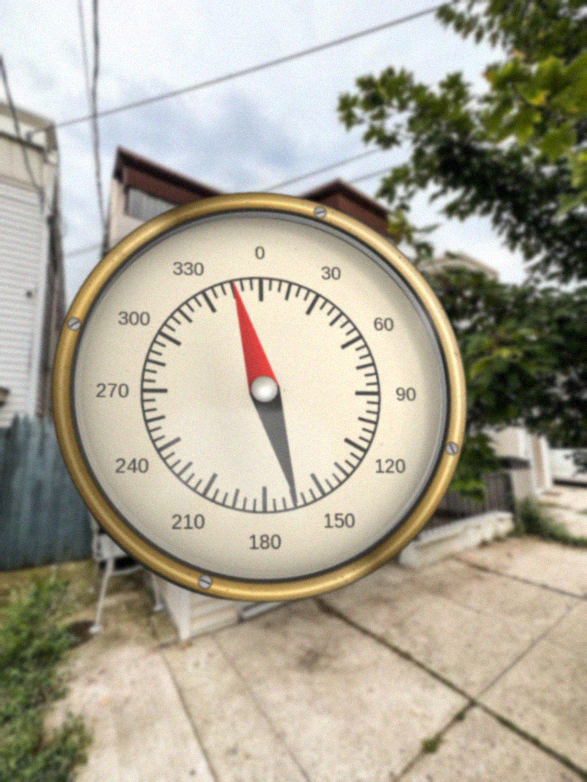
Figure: 345 °
